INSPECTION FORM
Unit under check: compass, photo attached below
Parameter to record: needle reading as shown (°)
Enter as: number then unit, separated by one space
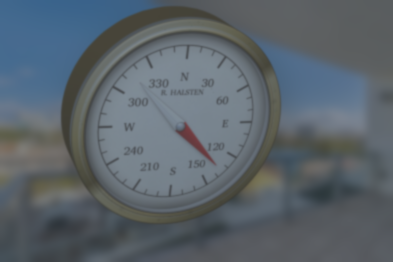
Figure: 135 °
